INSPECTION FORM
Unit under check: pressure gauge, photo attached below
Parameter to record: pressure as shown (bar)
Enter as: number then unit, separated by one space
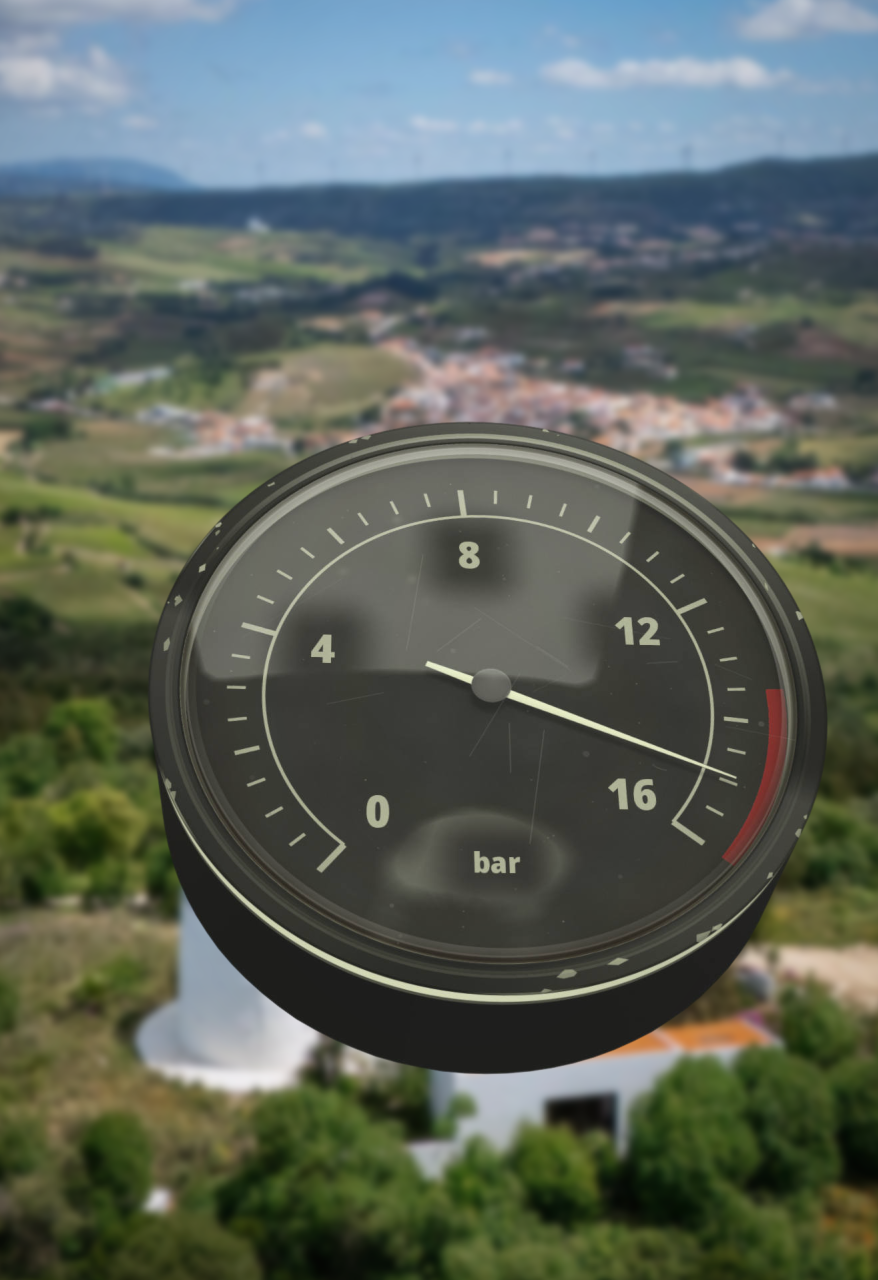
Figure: 15 bar
